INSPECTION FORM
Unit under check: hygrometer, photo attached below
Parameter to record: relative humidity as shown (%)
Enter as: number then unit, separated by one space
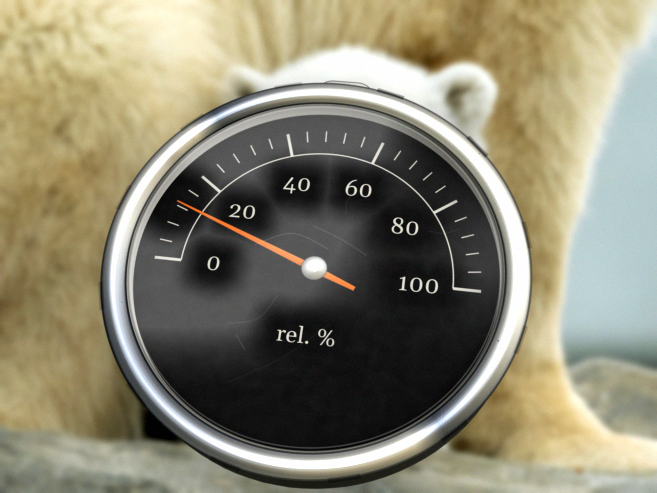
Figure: 12 %
